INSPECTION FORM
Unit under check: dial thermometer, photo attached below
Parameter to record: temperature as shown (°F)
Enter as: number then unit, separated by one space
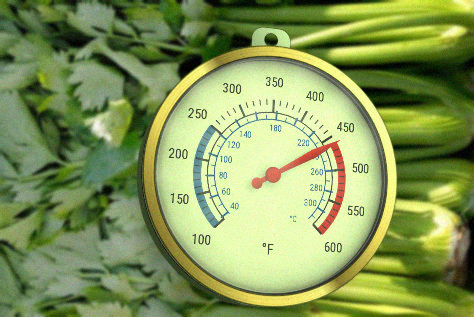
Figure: 460 °F
